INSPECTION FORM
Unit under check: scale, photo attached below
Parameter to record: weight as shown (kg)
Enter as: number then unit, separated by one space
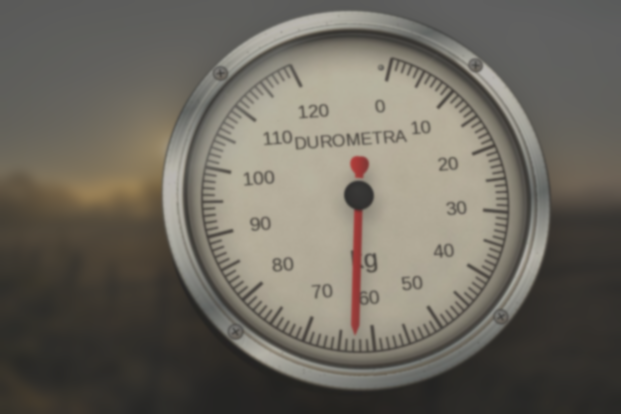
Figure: 63 kg
